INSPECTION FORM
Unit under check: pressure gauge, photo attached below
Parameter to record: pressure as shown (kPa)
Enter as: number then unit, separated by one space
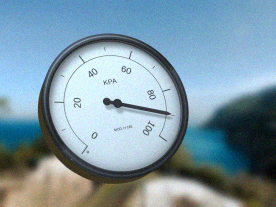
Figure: 90 kPa
